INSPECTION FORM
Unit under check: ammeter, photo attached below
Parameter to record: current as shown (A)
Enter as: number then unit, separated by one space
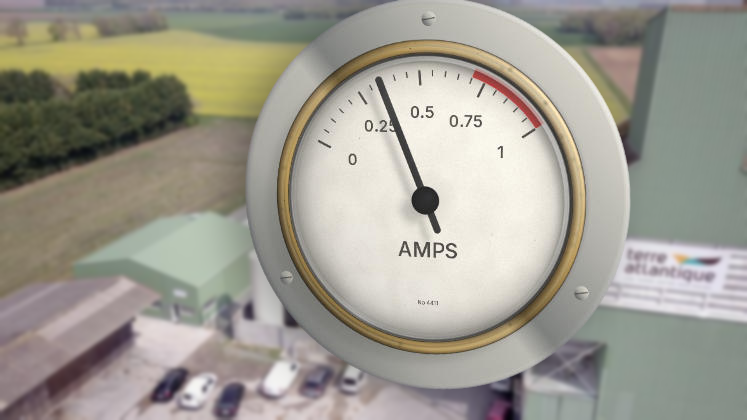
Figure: 0.35 A
